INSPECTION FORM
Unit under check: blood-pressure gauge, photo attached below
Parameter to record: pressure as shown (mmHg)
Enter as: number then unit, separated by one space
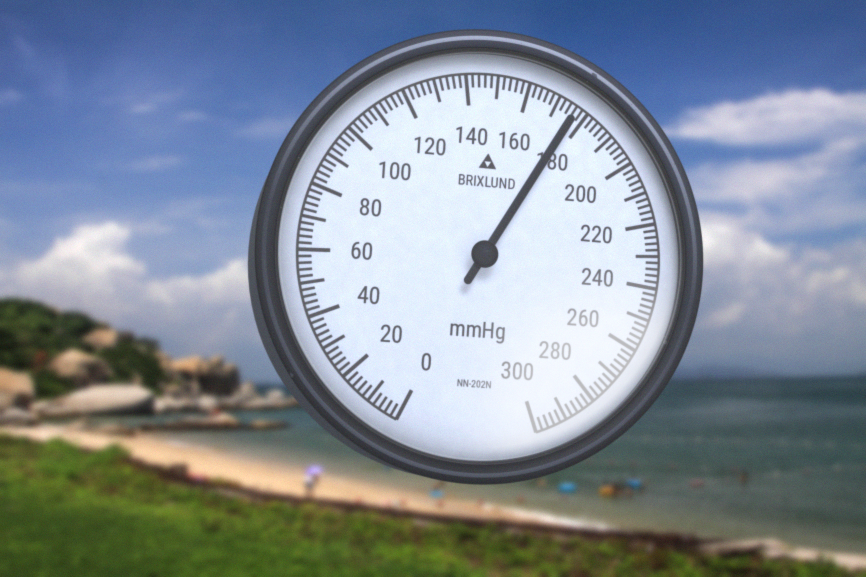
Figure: 176 mmHg
